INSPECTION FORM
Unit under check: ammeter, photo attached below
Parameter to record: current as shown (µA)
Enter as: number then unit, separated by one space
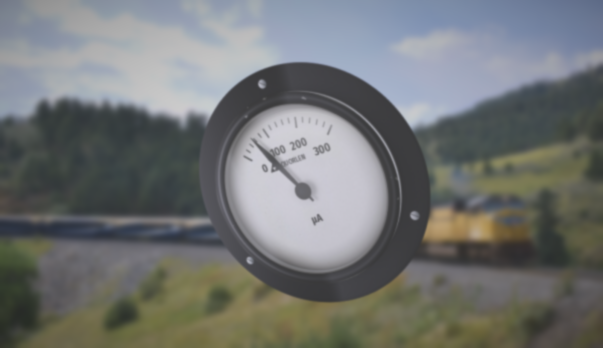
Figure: 60 µA
